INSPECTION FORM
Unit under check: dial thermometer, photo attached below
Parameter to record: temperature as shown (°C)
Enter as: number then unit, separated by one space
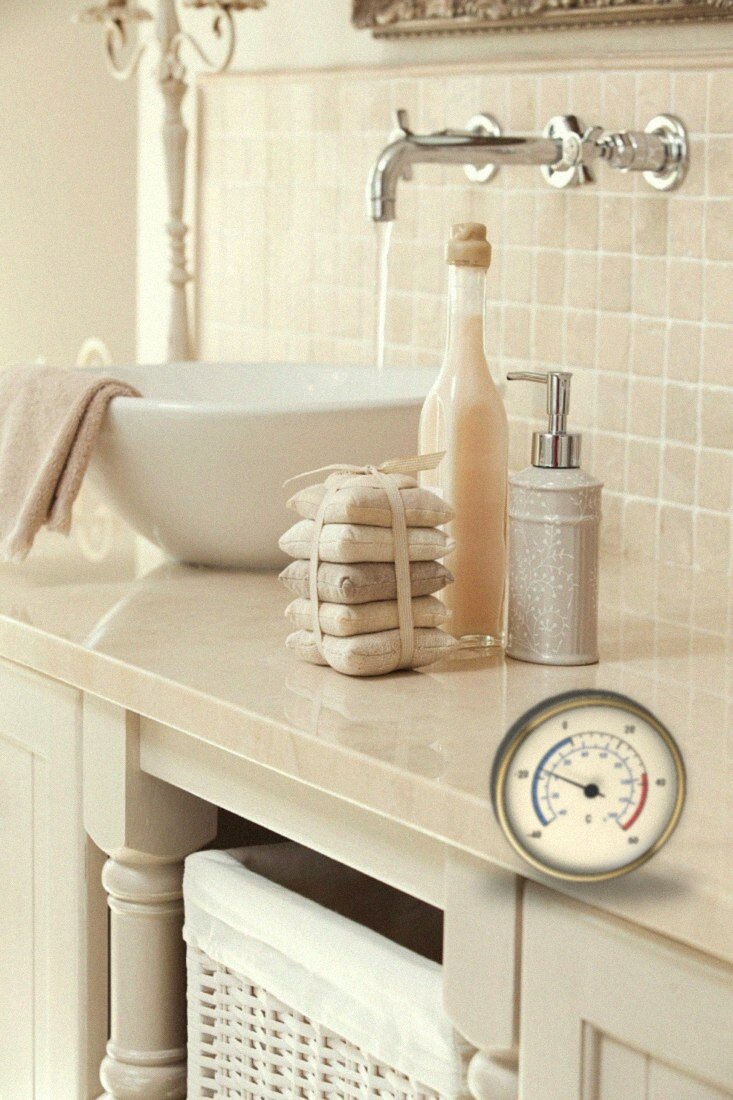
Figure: -16 °C
